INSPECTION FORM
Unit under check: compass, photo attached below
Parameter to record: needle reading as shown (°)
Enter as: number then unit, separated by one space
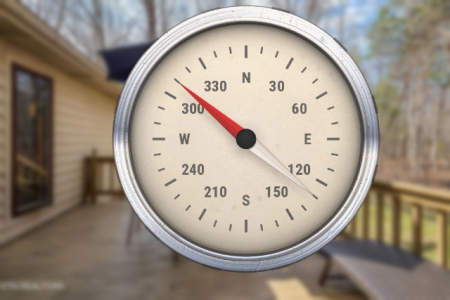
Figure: 310 °
